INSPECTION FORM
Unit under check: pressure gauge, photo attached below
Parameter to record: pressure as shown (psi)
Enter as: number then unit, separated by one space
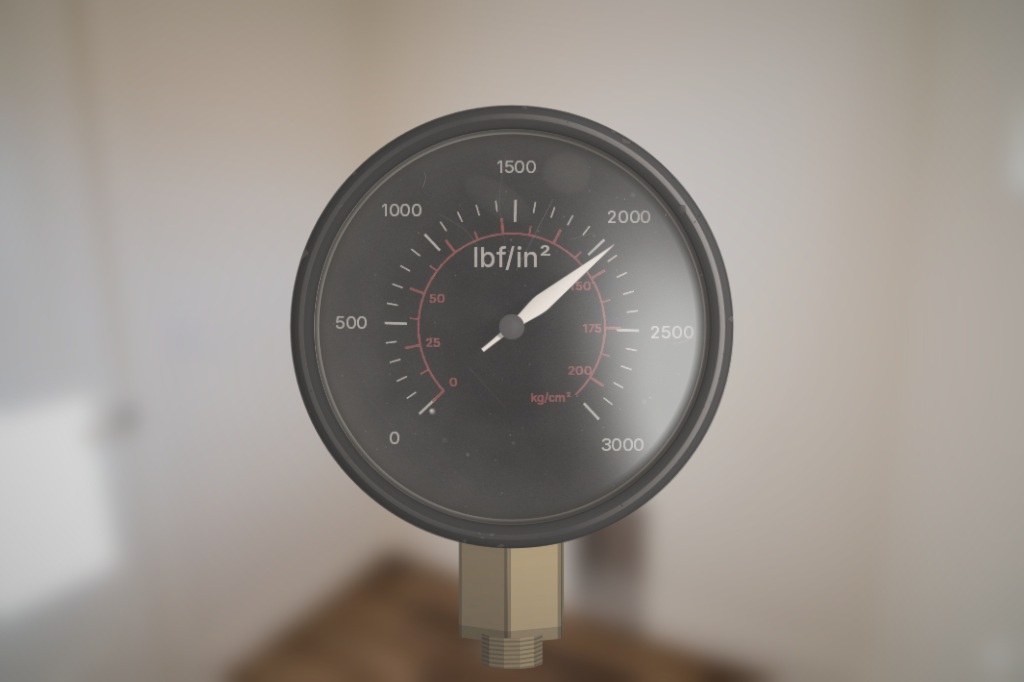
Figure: 2050 psi
